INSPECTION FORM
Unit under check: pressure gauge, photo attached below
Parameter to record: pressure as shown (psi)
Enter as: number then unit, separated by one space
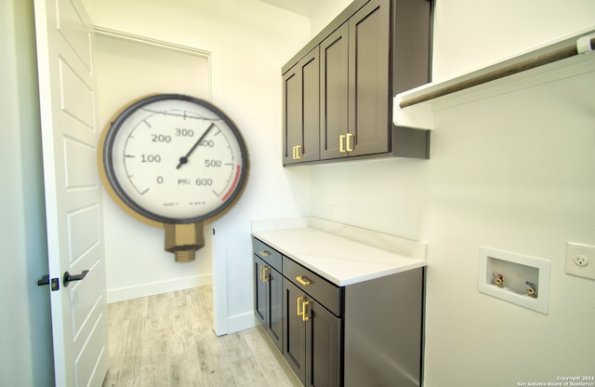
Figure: 375 psi
